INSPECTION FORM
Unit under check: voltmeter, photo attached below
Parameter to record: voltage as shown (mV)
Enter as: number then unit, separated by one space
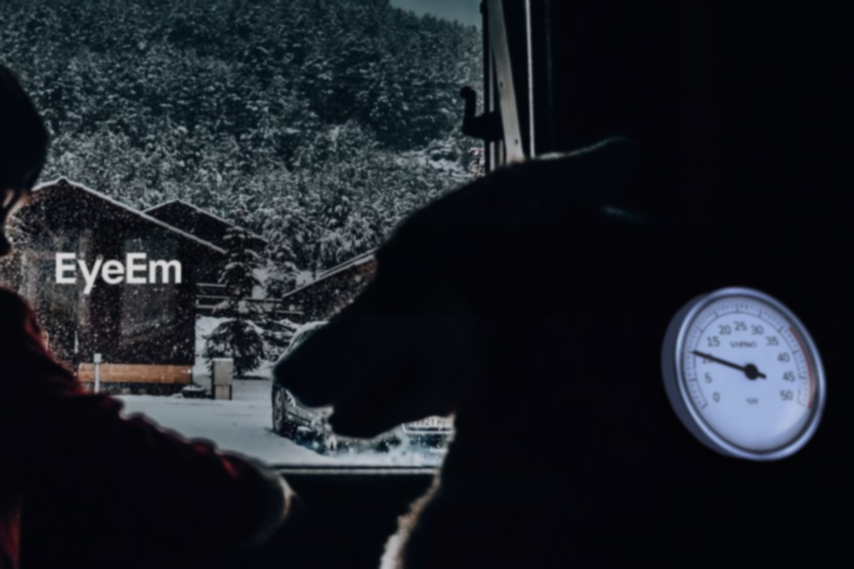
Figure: 10 mV
